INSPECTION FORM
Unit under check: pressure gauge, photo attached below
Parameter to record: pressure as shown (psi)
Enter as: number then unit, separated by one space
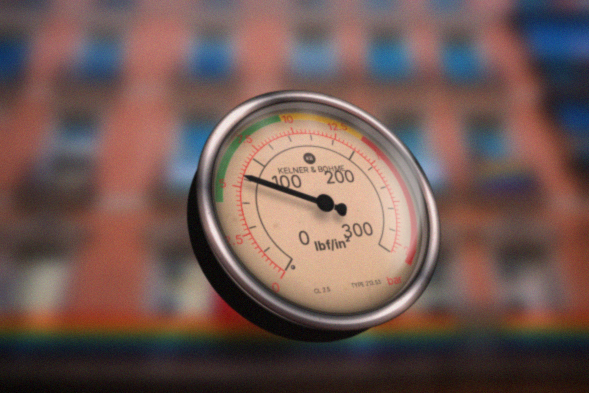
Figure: 80 psi
